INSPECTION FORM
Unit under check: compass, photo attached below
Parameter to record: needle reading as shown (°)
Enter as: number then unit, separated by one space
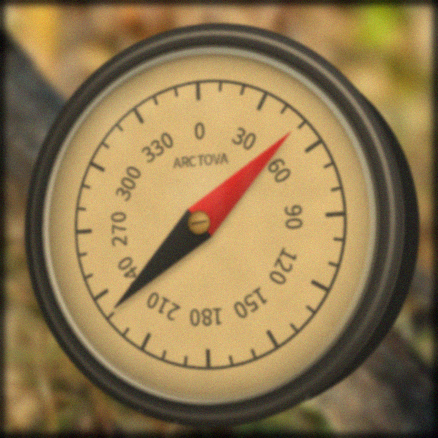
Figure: 50 °
